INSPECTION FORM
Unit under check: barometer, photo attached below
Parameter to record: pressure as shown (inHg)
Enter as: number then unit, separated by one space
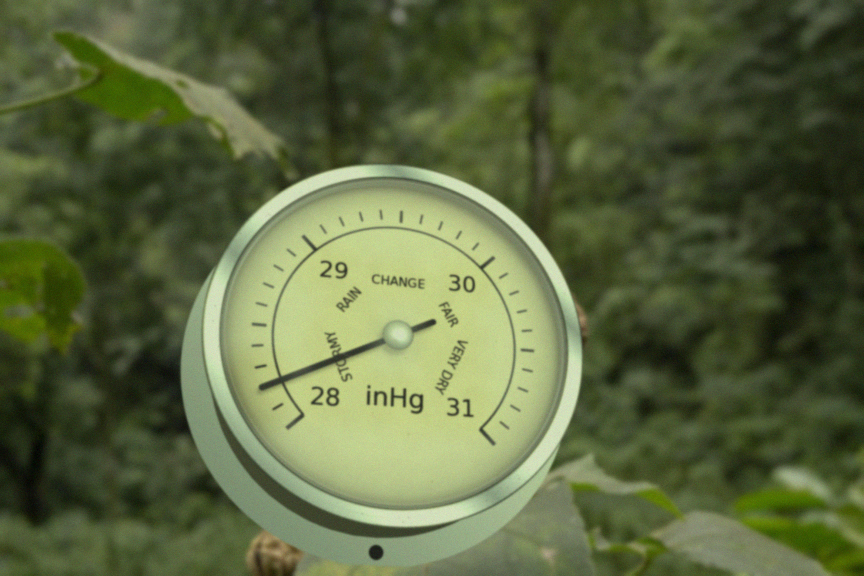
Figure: 28.2 inHg
